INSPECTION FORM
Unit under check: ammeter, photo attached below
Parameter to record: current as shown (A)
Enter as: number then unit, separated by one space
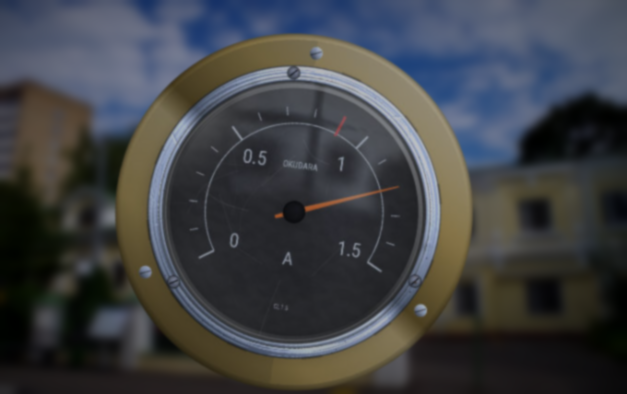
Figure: 1.2 A
